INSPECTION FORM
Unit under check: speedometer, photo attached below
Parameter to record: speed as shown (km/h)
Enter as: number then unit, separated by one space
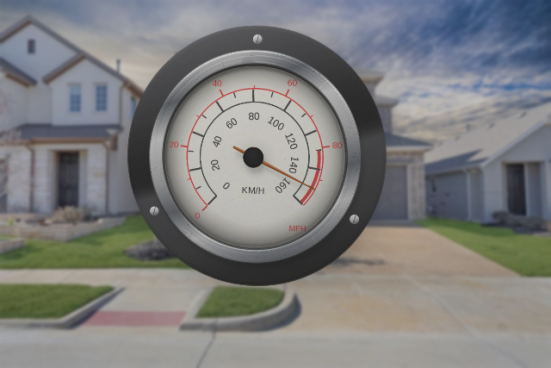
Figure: 150 km/h
